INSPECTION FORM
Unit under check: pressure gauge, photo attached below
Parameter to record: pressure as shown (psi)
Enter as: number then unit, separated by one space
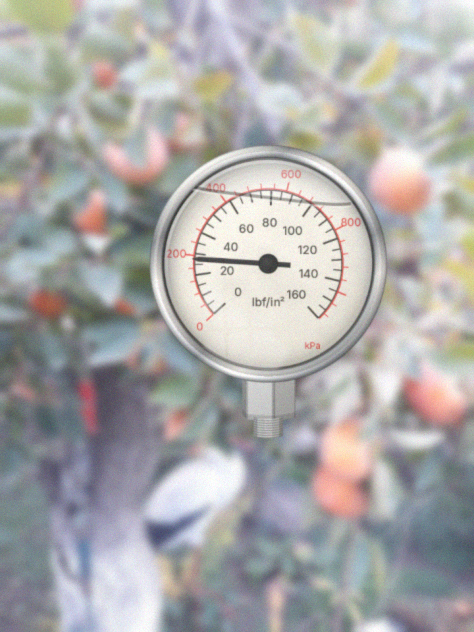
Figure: 27.5 psi
